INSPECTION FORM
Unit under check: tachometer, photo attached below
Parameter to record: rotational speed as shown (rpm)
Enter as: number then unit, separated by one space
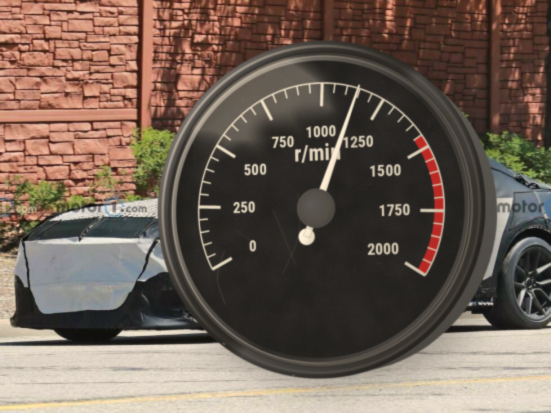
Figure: 1150 rpm
